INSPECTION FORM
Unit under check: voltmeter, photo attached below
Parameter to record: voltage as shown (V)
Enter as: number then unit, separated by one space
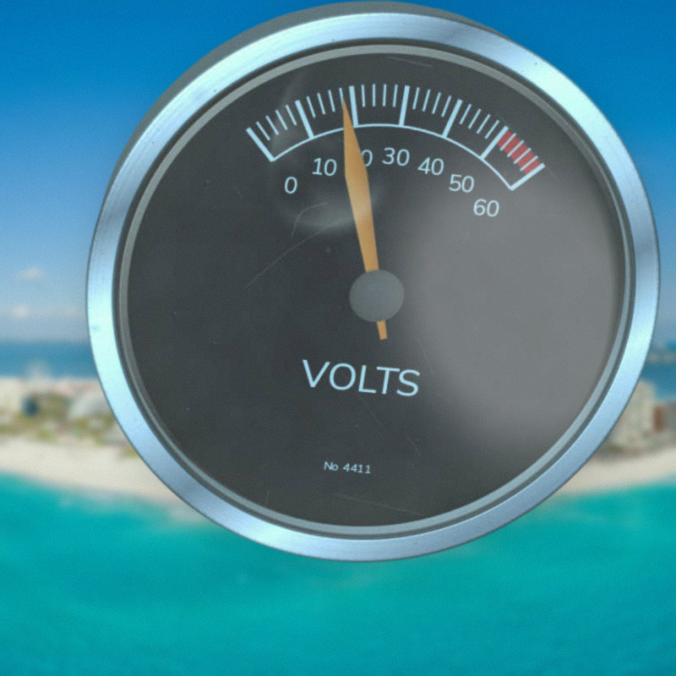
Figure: 18 V
